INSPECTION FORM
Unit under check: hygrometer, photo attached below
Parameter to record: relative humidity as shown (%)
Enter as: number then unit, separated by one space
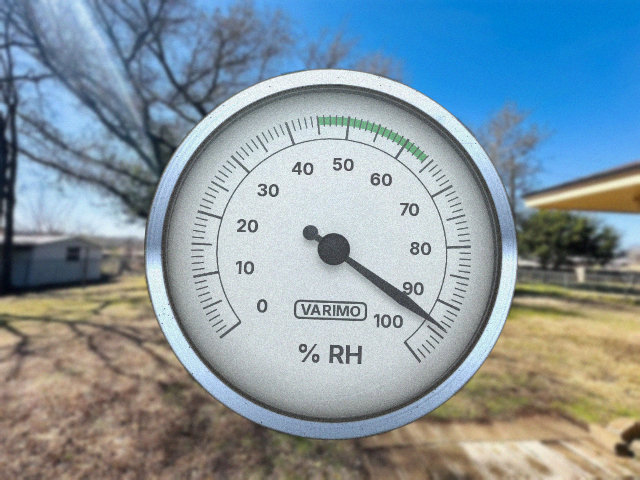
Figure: 94 %
